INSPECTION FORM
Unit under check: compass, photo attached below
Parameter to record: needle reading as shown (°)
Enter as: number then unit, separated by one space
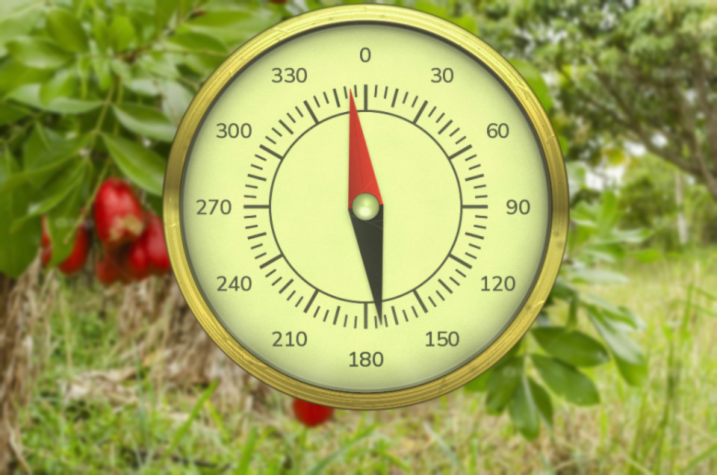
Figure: 352.5 °
